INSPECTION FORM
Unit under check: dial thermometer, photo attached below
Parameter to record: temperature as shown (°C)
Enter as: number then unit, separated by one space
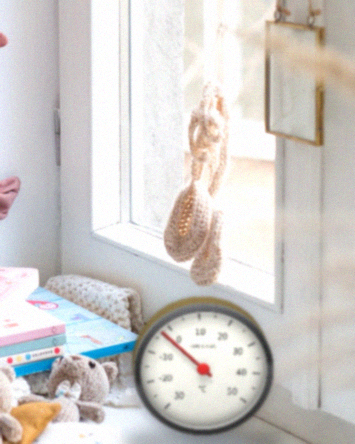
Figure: -2.5 °C
